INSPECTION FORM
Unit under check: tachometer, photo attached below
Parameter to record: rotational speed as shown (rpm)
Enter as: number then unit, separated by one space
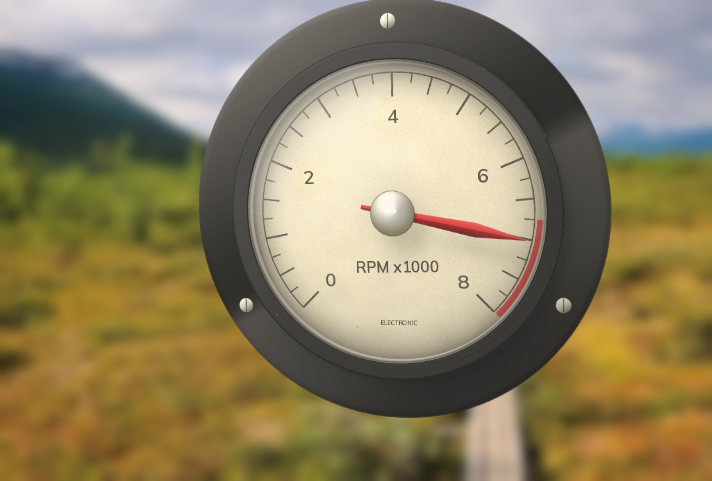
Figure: 7000 rpm
